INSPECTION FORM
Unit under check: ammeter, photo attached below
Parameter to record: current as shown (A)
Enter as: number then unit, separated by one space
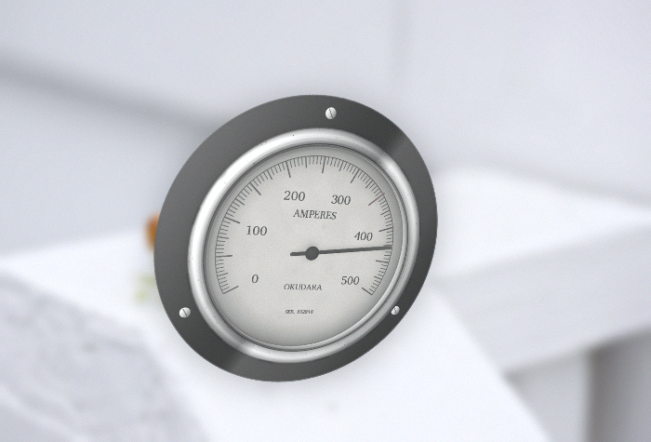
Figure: 425 A
